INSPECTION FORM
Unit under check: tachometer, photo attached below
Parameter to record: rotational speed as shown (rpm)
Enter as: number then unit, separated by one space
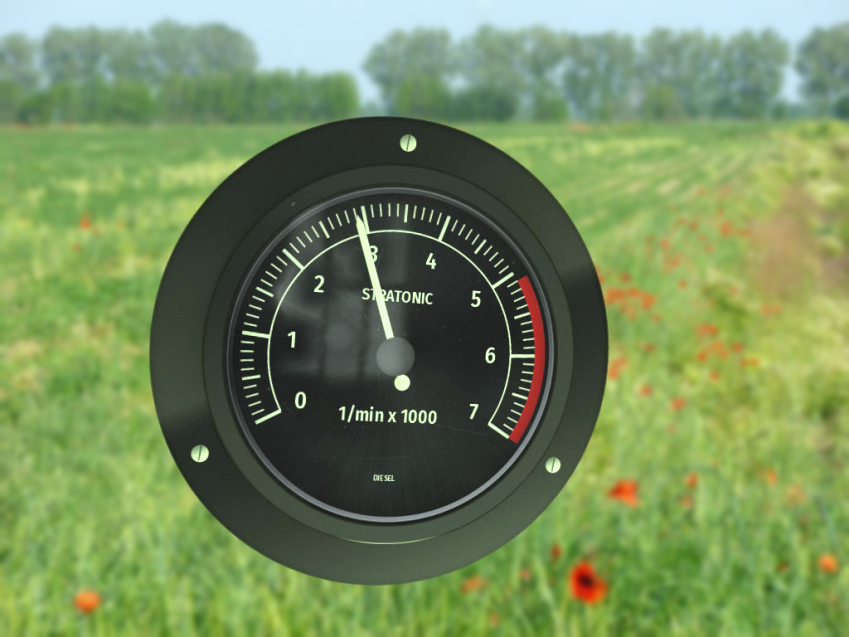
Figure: 2900 rpm
